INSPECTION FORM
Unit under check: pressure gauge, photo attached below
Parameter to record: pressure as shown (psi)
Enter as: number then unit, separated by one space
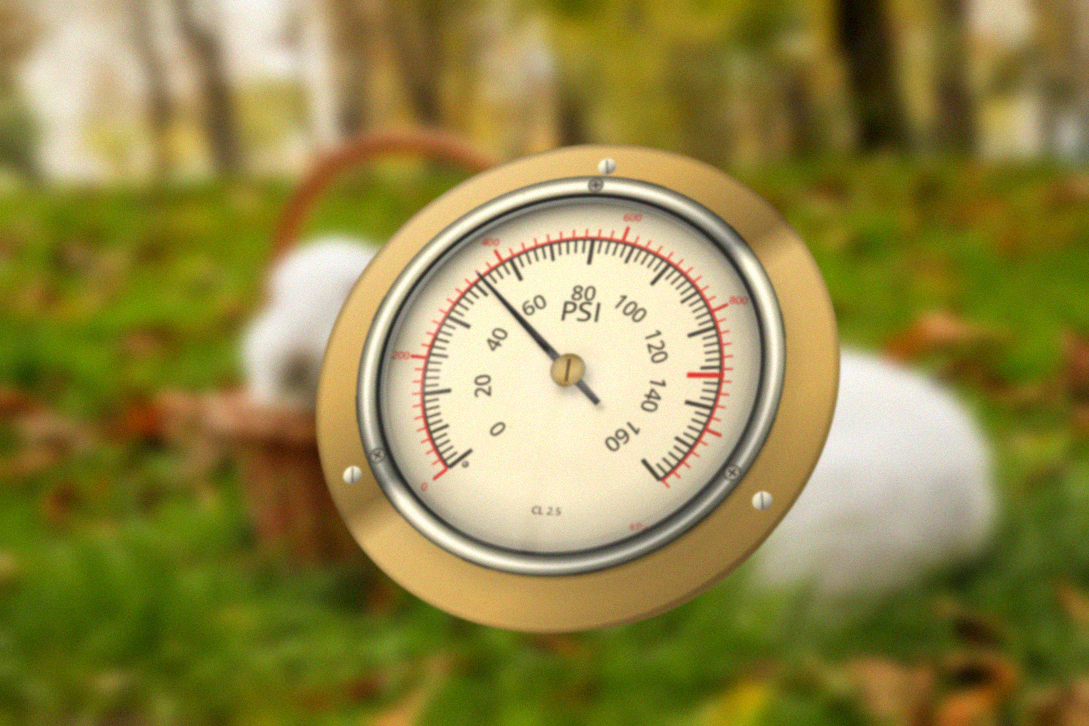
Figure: 52 psi
